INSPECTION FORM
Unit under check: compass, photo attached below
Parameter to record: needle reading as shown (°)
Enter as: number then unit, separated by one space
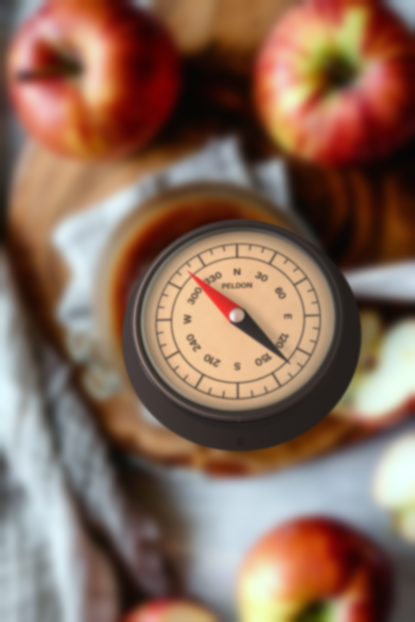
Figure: 315 °
